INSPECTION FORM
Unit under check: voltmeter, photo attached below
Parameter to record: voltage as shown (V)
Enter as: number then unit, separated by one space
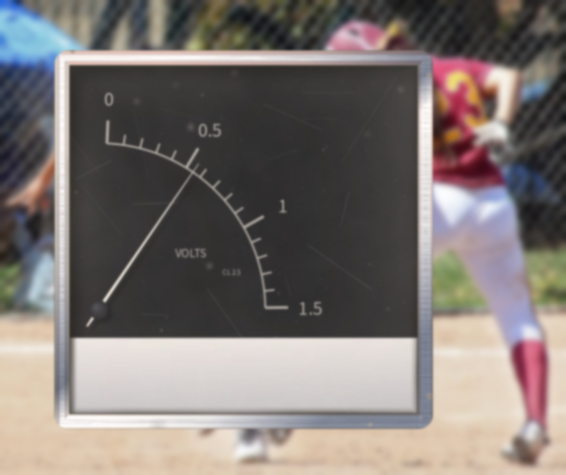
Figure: 0.55 V
